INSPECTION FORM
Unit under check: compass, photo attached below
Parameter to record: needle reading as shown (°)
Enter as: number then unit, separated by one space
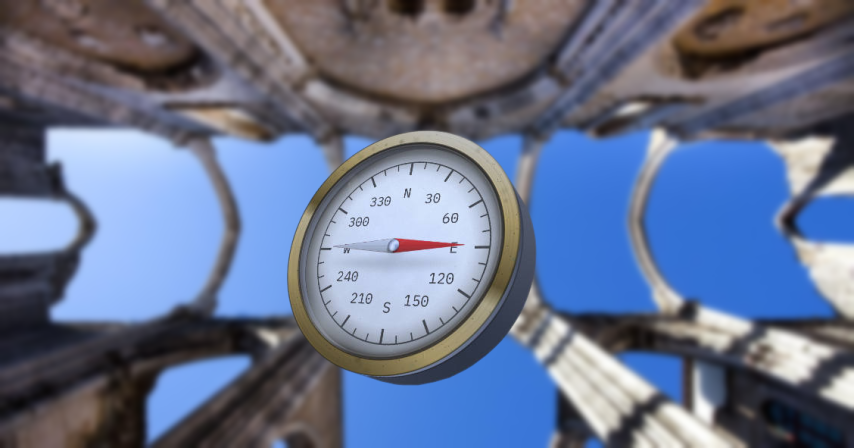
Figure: 90 °
